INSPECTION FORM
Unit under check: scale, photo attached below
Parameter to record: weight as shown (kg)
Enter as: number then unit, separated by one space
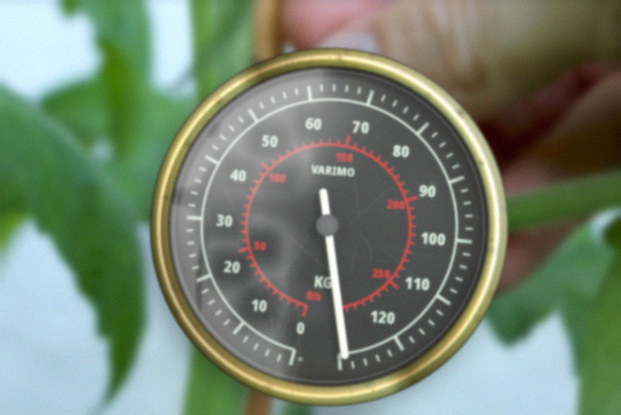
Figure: 129 kg
